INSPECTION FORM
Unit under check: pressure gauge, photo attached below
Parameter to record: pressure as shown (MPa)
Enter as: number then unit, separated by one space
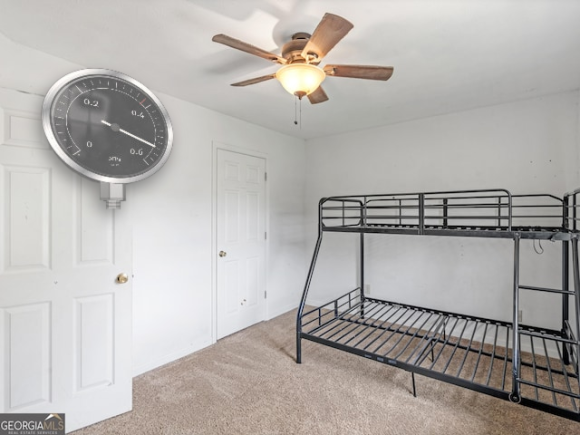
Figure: 0.54 MPa
